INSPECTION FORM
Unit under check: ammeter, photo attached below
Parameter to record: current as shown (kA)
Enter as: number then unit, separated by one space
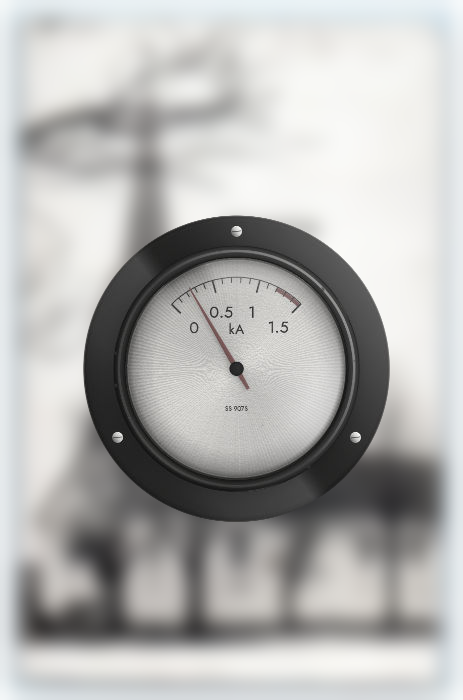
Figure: 0.25 kA
